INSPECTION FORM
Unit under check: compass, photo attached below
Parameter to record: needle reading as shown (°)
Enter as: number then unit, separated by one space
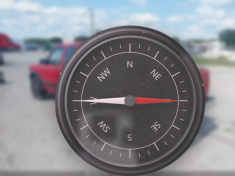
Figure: 90 °
